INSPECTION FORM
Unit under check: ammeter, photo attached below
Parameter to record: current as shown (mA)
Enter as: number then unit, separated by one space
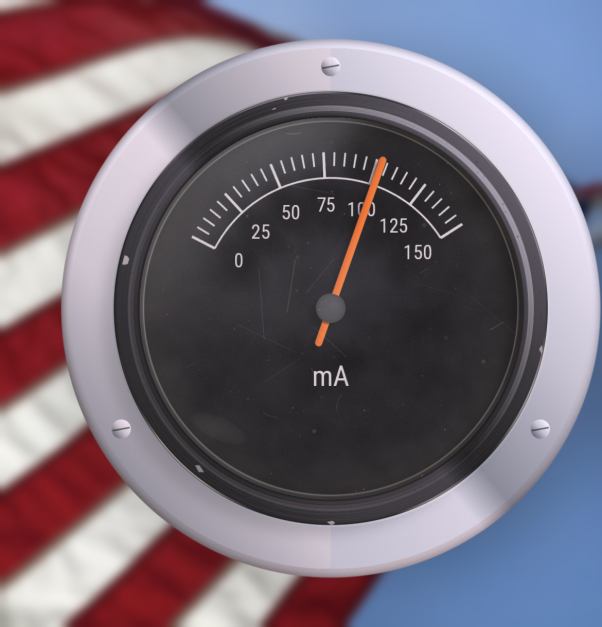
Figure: 102.5 mA
